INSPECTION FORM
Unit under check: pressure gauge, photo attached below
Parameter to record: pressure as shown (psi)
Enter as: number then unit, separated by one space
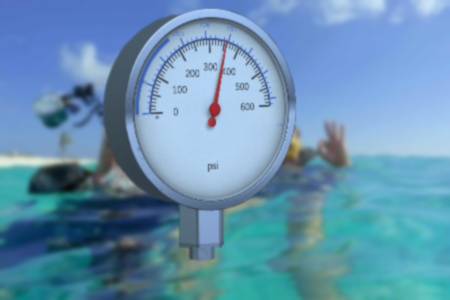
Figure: 350 psi
